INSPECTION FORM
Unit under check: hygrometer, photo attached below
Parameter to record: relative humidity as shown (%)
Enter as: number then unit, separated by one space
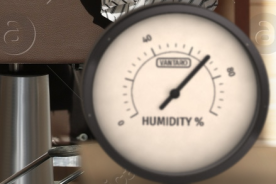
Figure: 68 %
